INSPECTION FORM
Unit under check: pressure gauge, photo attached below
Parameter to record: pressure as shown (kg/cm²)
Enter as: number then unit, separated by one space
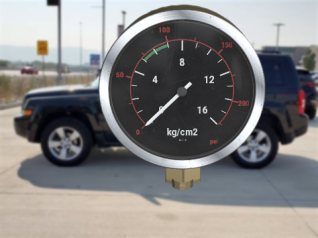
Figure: 0 kg/cm²
